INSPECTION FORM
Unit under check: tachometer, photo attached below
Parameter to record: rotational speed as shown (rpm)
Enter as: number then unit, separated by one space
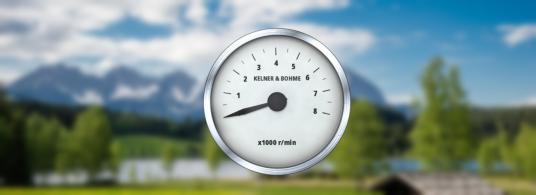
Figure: 0 rpm
